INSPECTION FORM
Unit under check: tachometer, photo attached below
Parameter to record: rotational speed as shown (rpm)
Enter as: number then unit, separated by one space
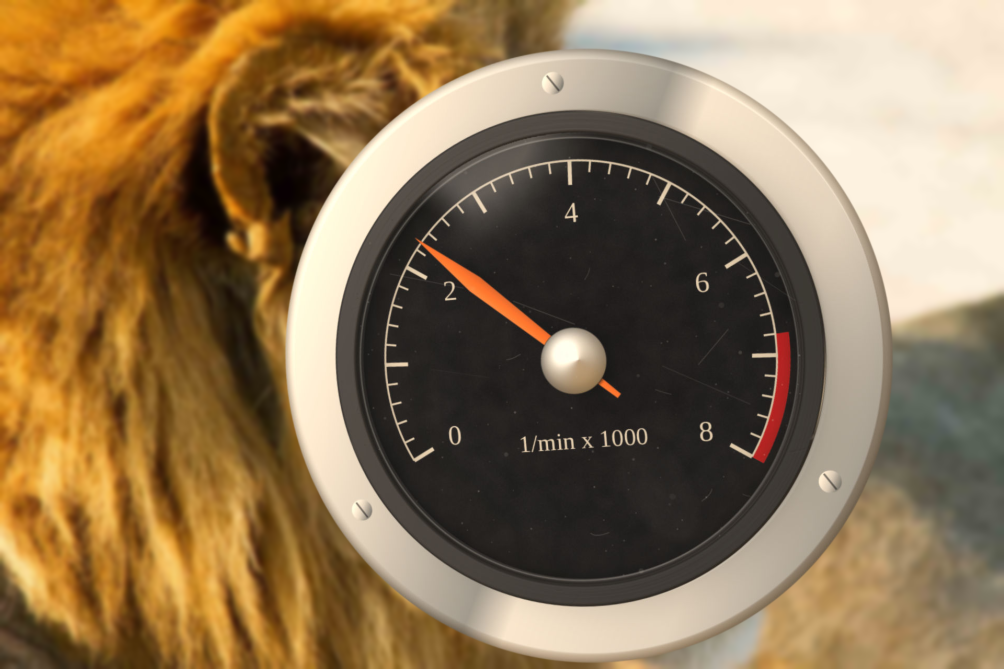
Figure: 2300 rpm
